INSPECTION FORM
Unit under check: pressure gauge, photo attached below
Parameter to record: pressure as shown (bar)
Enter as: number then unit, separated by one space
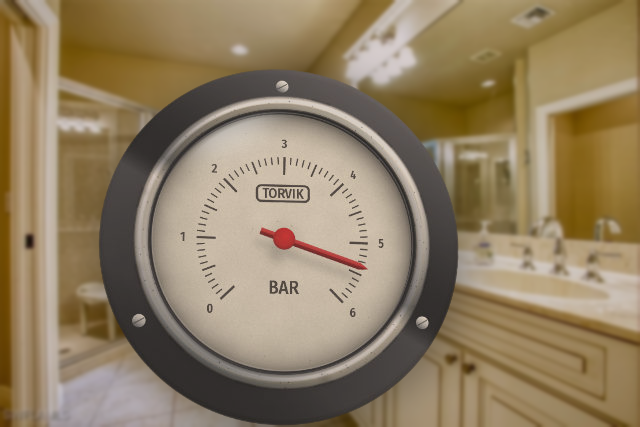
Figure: 5.4 bar
